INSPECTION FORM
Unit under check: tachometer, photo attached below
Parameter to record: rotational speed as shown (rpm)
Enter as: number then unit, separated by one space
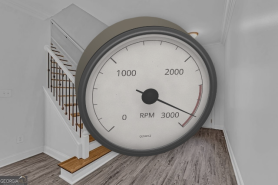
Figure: 2800 rpm
